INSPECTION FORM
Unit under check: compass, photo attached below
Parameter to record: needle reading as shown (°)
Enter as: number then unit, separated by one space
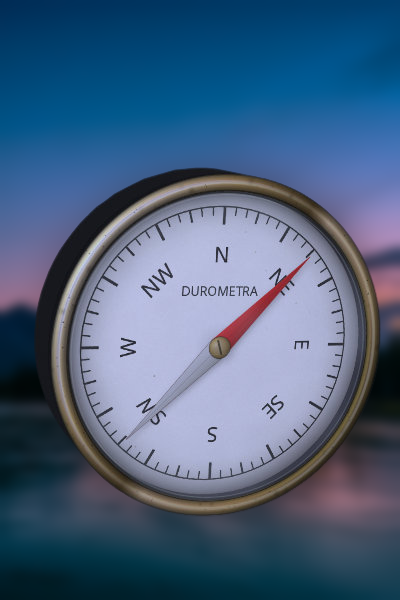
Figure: 45 °
